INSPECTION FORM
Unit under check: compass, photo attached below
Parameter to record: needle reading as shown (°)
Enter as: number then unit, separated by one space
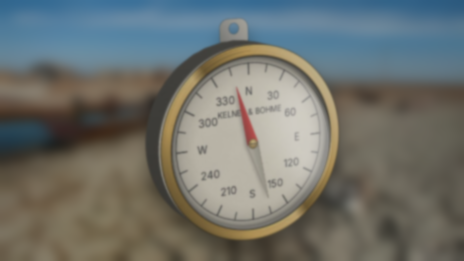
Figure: 345 °
